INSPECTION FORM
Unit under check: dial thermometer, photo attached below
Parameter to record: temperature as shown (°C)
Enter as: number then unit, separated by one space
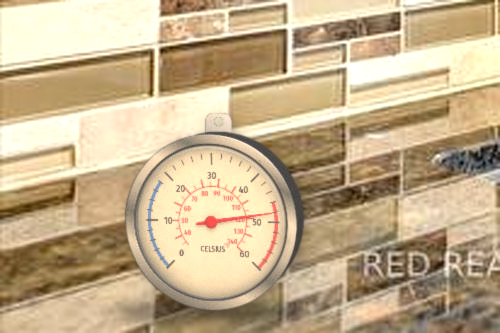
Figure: 48 °C
